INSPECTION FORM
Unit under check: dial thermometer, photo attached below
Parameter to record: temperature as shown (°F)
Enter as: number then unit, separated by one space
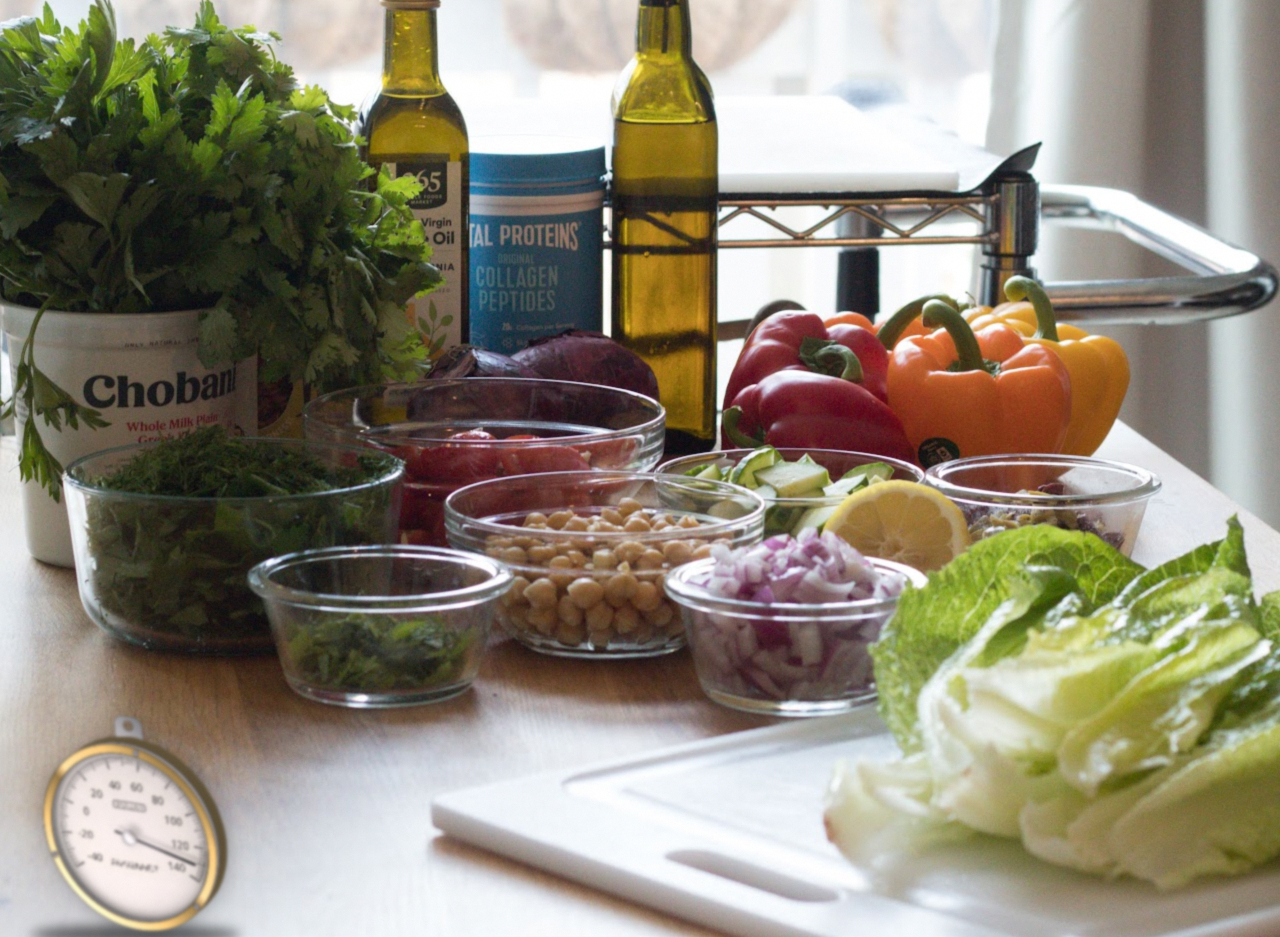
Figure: 130 °F
